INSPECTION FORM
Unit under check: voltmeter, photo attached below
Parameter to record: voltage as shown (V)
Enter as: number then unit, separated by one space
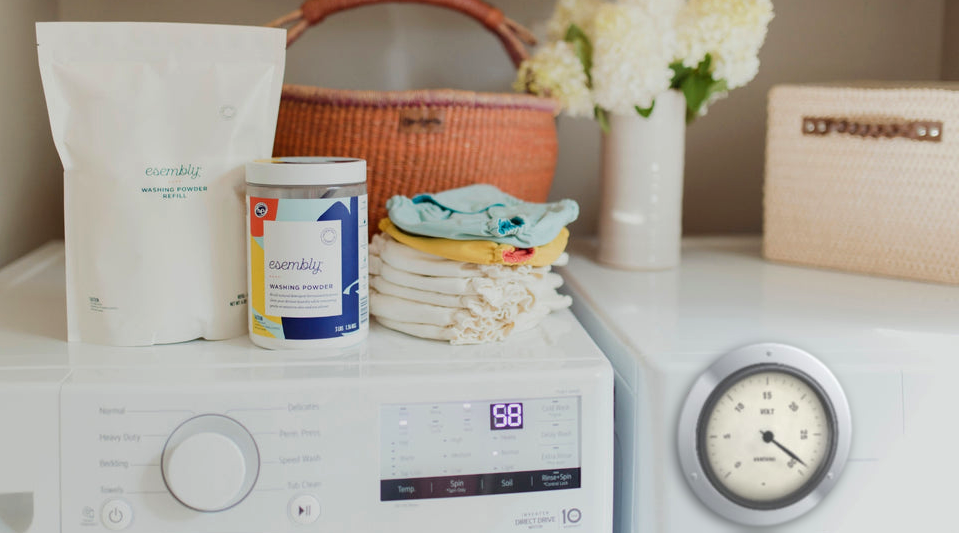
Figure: 29 V
